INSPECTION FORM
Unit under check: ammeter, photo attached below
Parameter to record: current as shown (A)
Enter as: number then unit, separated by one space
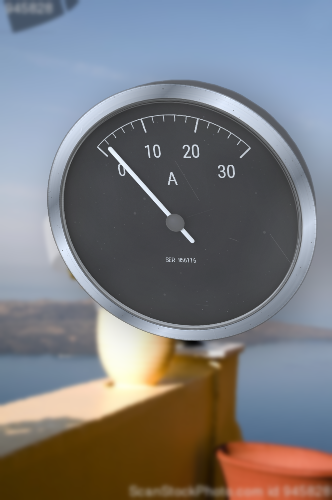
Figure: 2 A
